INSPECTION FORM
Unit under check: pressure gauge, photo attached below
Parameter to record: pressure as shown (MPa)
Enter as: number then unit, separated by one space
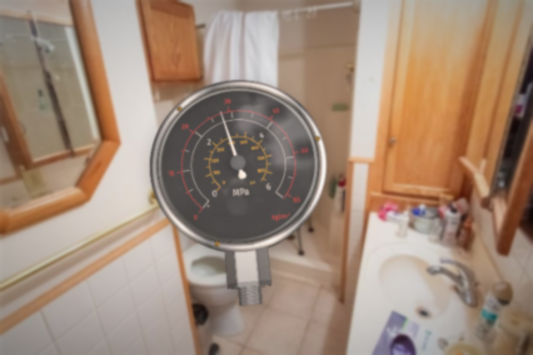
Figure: 2.75 MPa
